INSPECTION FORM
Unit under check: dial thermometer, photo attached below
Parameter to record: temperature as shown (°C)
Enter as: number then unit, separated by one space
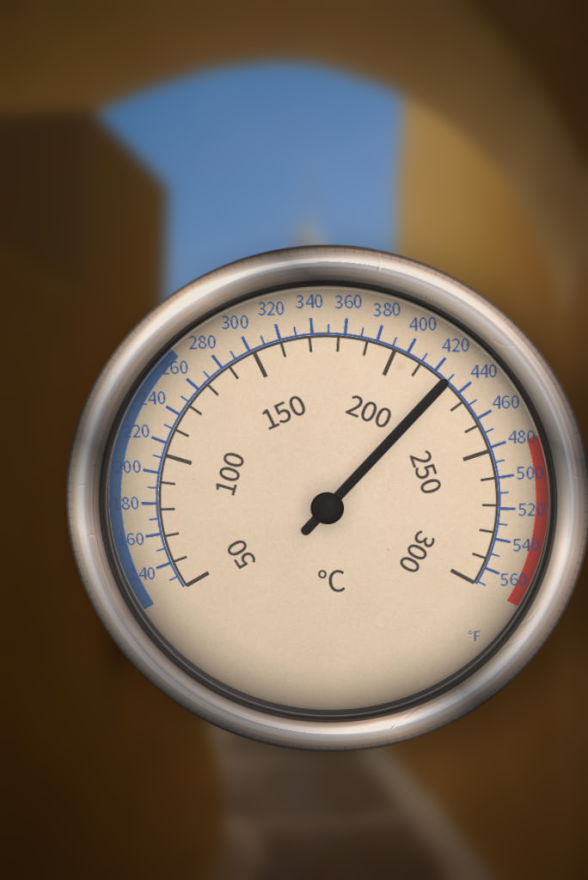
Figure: 220 °C
